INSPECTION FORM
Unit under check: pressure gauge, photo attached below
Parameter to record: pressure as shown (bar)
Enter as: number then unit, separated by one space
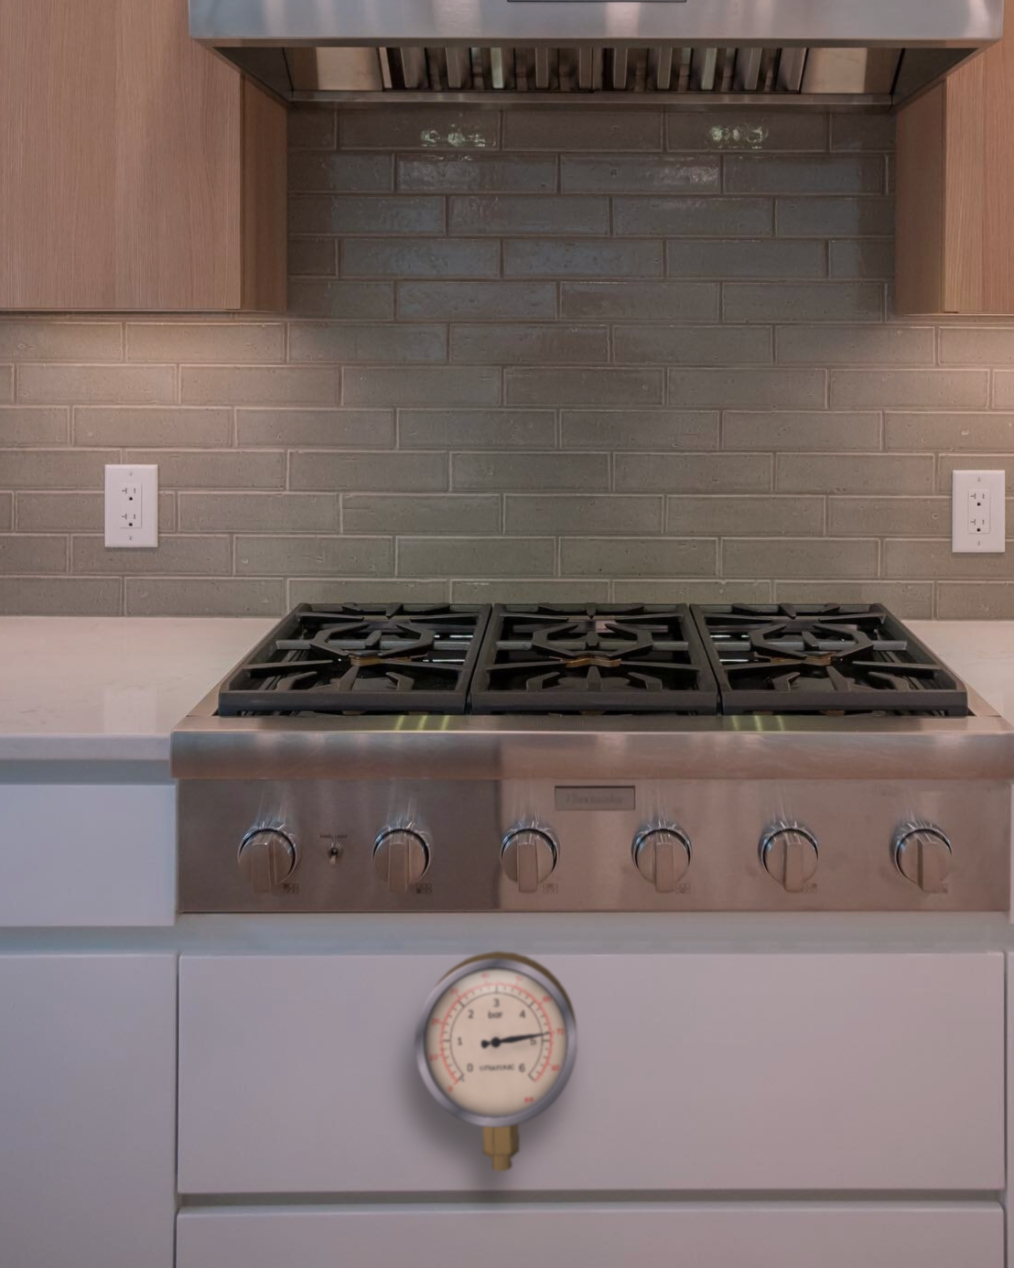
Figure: 4.8 bar
